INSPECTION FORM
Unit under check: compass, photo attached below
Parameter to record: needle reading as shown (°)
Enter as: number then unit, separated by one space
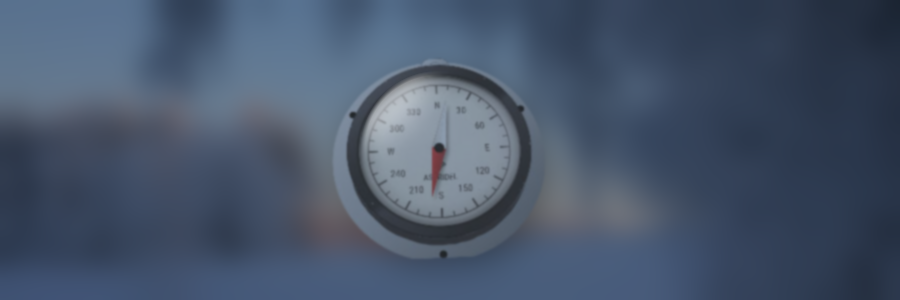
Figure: 190 °
